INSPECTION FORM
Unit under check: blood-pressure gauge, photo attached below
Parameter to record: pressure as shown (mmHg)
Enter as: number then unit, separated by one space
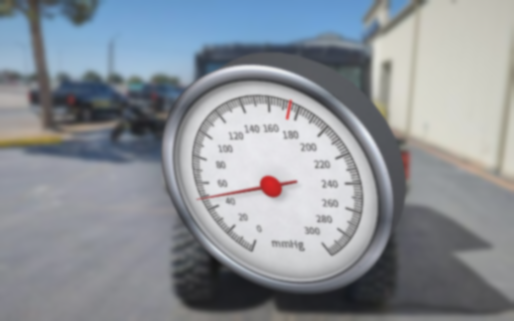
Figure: 50 mmHg
